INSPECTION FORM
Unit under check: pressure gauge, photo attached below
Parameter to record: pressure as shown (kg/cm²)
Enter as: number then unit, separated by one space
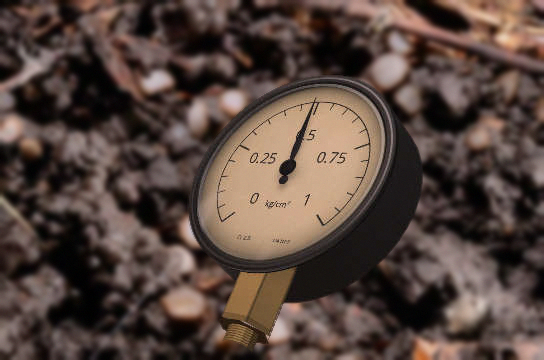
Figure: 0.5 kg/cm²
